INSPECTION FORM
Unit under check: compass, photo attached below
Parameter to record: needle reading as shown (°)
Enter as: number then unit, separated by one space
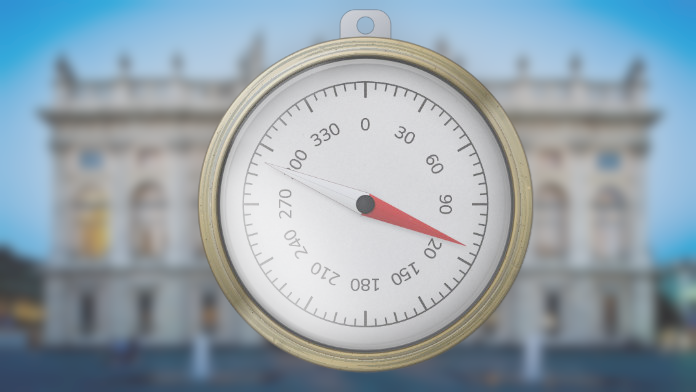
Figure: 112.5 °
